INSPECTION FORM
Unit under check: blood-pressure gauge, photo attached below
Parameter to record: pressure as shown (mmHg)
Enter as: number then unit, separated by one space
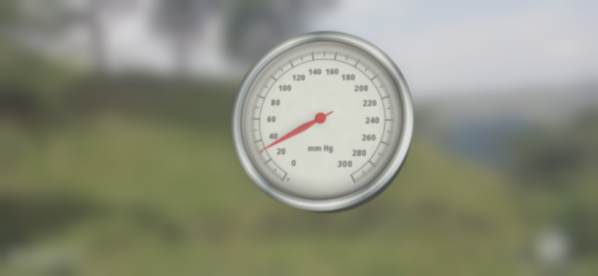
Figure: 30 mmHg
